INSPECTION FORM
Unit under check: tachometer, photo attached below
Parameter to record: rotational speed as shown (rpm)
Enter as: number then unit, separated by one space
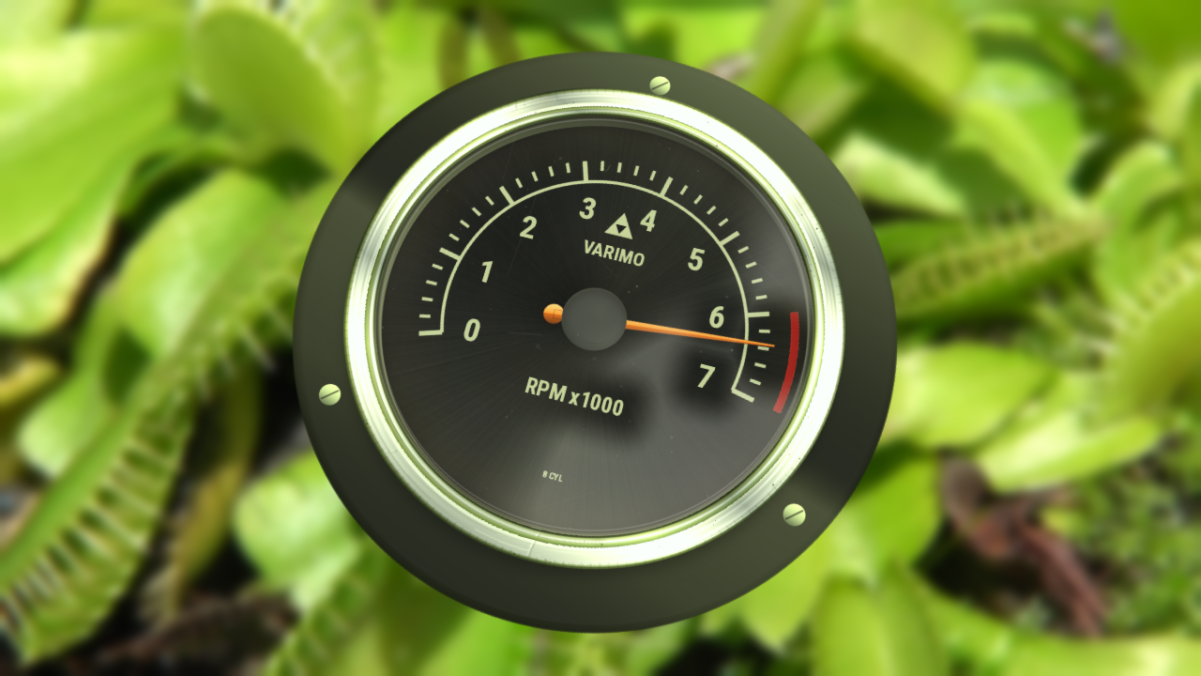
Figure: 6400 rpm
